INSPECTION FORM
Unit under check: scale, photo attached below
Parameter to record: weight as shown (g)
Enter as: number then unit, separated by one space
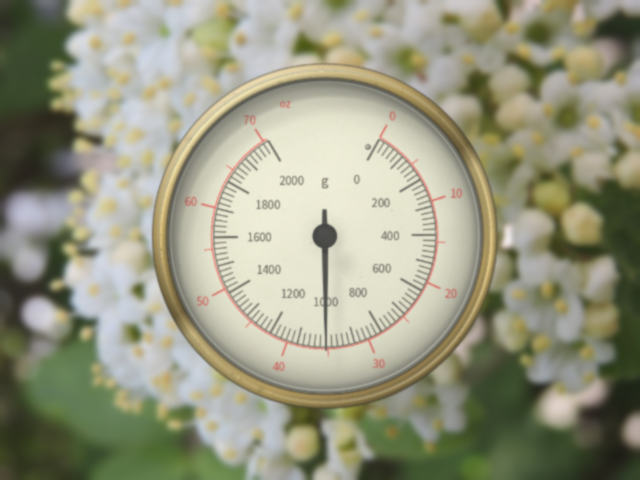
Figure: 1000 g
